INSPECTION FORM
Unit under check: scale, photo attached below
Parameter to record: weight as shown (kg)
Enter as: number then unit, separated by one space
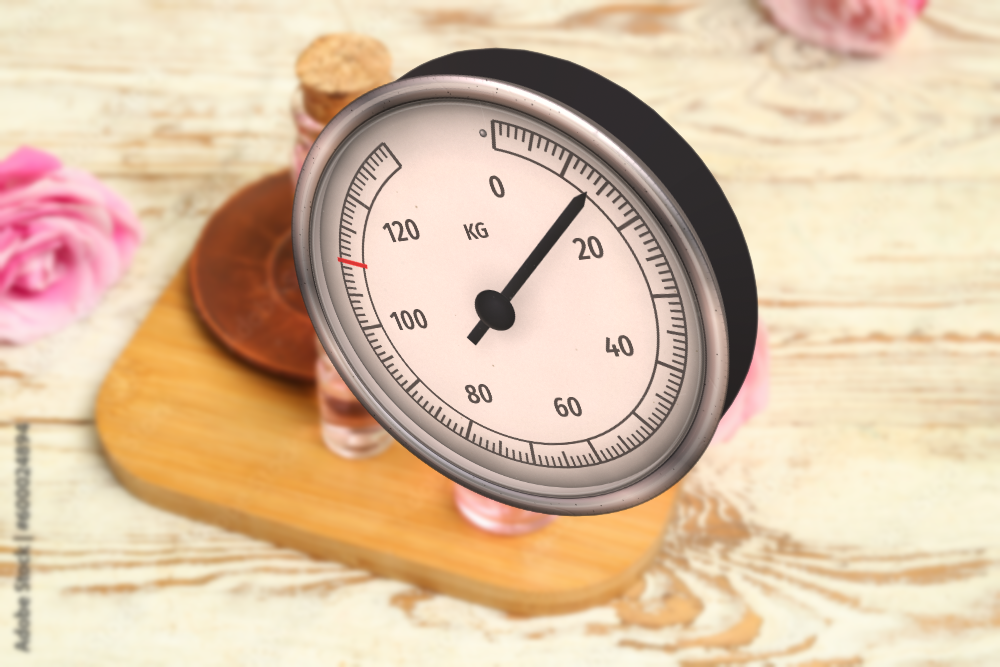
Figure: 14 kg
